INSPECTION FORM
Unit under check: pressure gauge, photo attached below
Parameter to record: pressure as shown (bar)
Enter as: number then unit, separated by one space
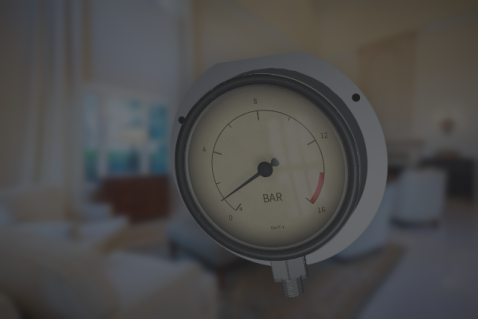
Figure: 1 bar
